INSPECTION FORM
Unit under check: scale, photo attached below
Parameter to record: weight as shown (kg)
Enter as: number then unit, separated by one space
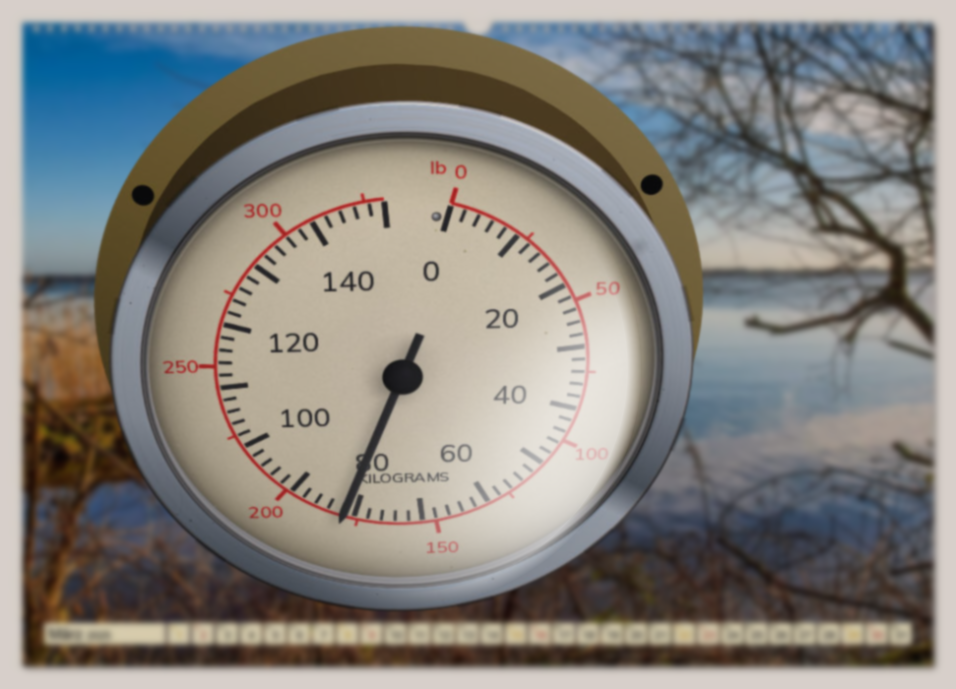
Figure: 82 kg
